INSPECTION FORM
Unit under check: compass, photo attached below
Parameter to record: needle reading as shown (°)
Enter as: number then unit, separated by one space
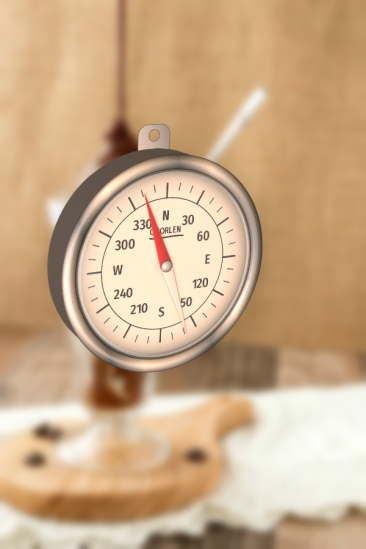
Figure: 340 °
